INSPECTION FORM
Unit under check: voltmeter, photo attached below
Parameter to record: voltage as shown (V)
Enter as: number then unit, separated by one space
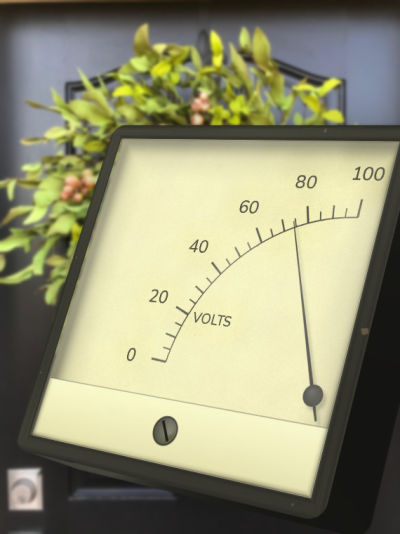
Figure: 75 V
